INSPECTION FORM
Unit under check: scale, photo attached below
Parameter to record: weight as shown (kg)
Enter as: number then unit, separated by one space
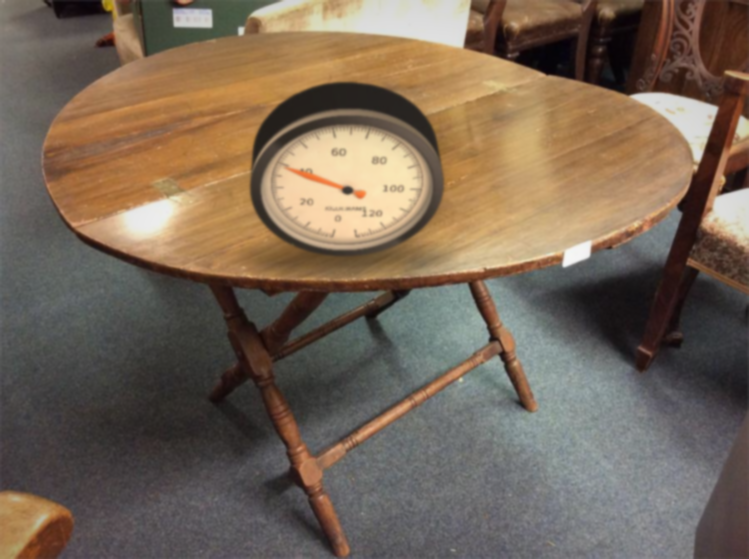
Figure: 40 kg
